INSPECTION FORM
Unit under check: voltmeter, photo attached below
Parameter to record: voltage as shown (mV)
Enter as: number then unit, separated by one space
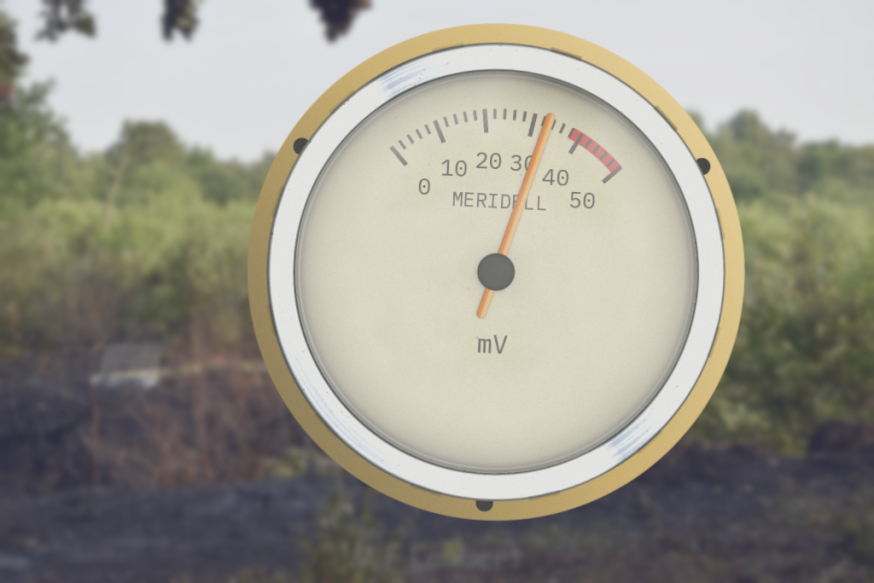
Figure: 33 mV
